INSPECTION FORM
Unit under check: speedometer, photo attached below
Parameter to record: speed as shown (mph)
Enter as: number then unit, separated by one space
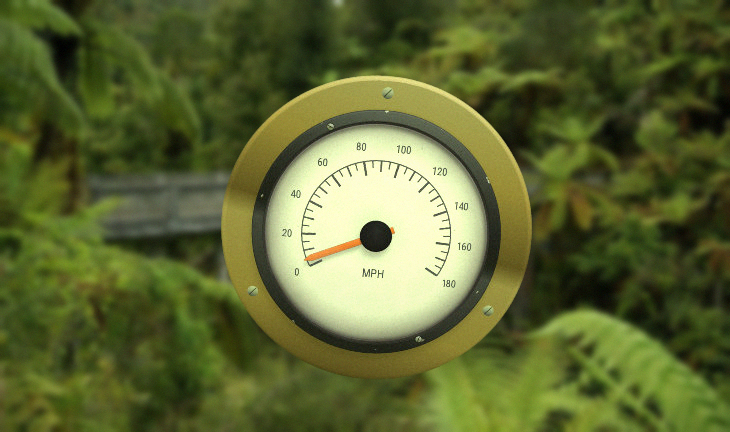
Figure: 5 mph
